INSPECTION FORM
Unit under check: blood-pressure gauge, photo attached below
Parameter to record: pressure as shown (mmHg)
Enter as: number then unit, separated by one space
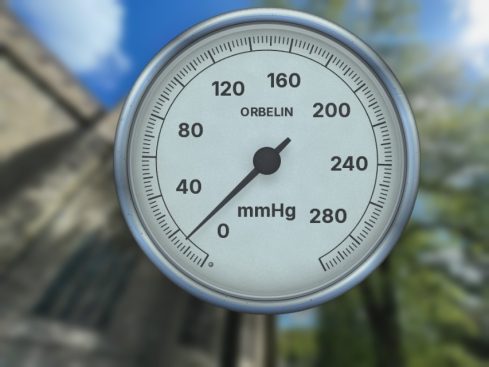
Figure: 14 mmHg
